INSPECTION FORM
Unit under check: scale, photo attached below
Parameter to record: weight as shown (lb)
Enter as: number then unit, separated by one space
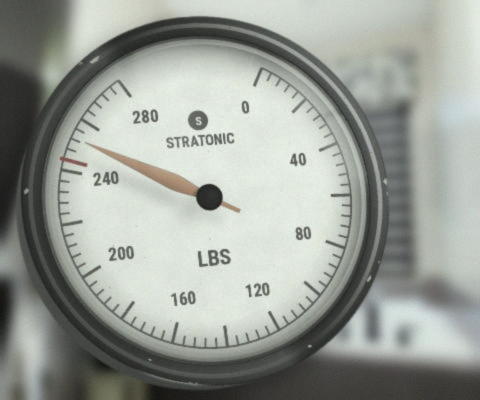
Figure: 252 lb
